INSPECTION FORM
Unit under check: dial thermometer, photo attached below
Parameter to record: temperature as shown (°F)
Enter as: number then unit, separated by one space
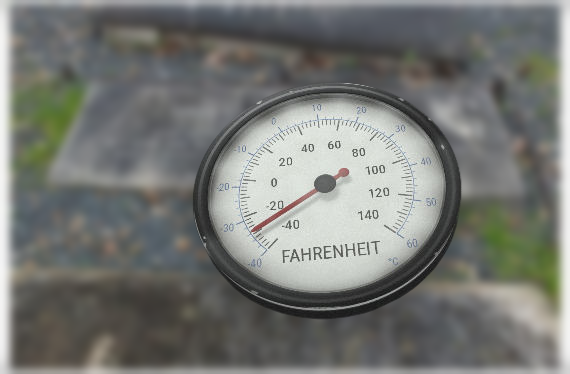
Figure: -30 °F
